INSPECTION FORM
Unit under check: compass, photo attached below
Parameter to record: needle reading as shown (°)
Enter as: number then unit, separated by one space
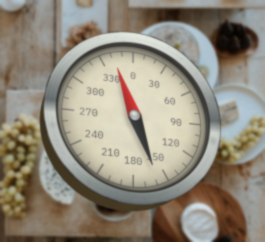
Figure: 340 °
